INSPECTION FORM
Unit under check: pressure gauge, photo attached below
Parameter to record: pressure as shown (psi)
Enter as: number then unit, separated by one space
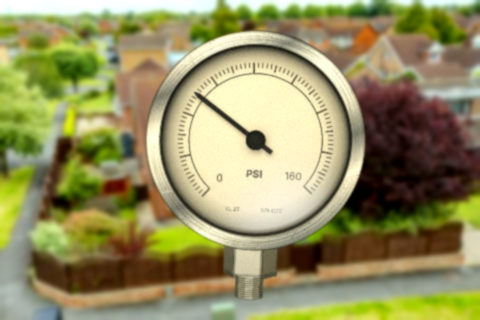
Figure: 50 psi
